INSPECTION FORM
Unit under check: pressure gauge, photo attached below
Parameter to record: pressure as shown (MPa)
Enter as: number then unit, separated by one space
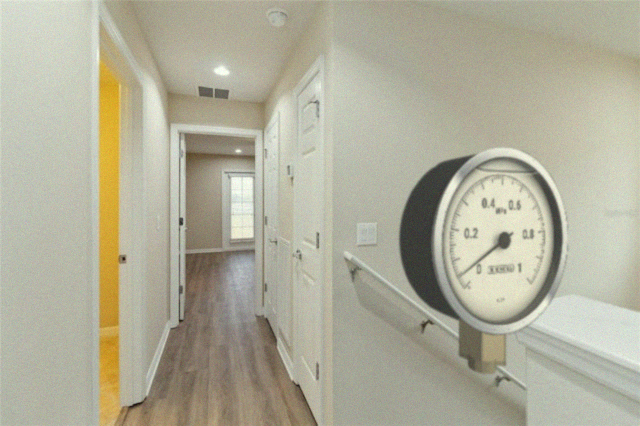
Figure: 0.05 MPa
